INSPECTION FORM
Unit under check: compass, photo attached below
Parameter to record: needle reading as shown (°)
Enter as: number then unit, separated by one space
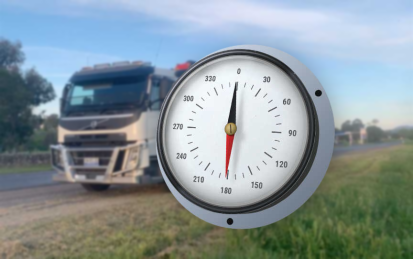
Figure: 180 °
